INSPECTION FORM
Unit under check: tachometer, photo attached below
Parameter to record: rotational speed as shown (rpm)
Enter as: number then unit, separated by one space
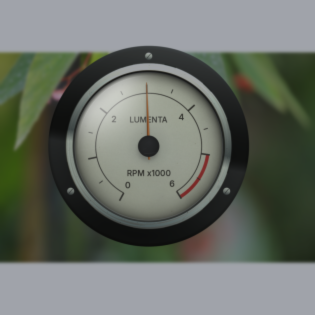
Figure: 3000 rpm
